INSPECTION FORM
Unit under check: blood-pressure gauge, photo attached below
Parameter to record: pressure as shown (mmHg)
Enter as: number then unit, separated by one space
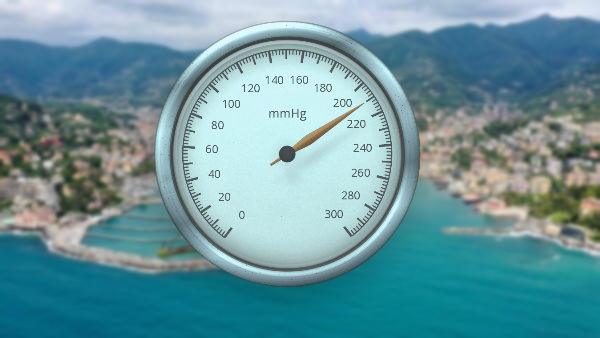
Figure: 210 mmHg
